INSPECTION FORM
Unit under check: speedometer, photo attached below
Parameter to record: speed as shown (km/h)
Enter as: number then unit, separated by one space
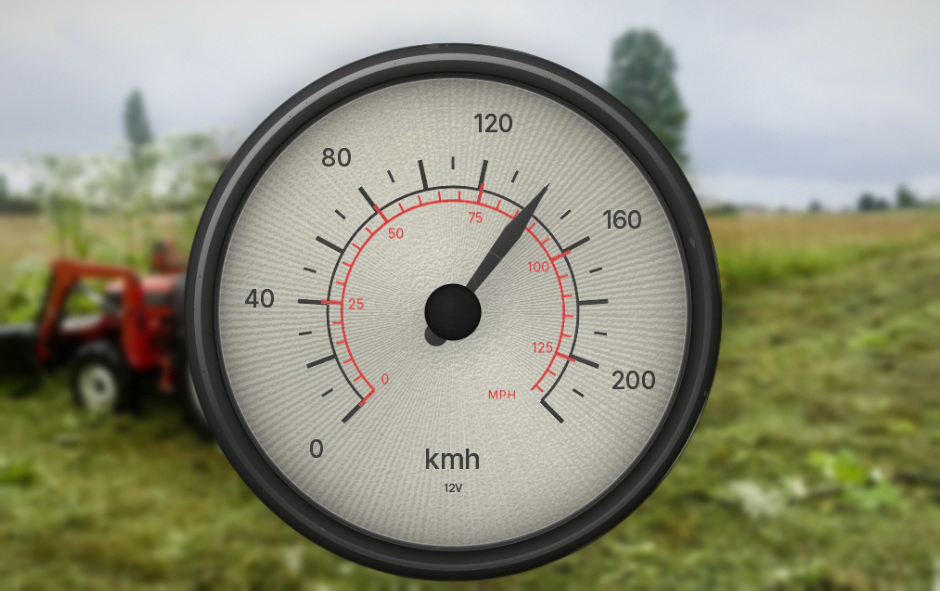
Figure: 140 km/h
